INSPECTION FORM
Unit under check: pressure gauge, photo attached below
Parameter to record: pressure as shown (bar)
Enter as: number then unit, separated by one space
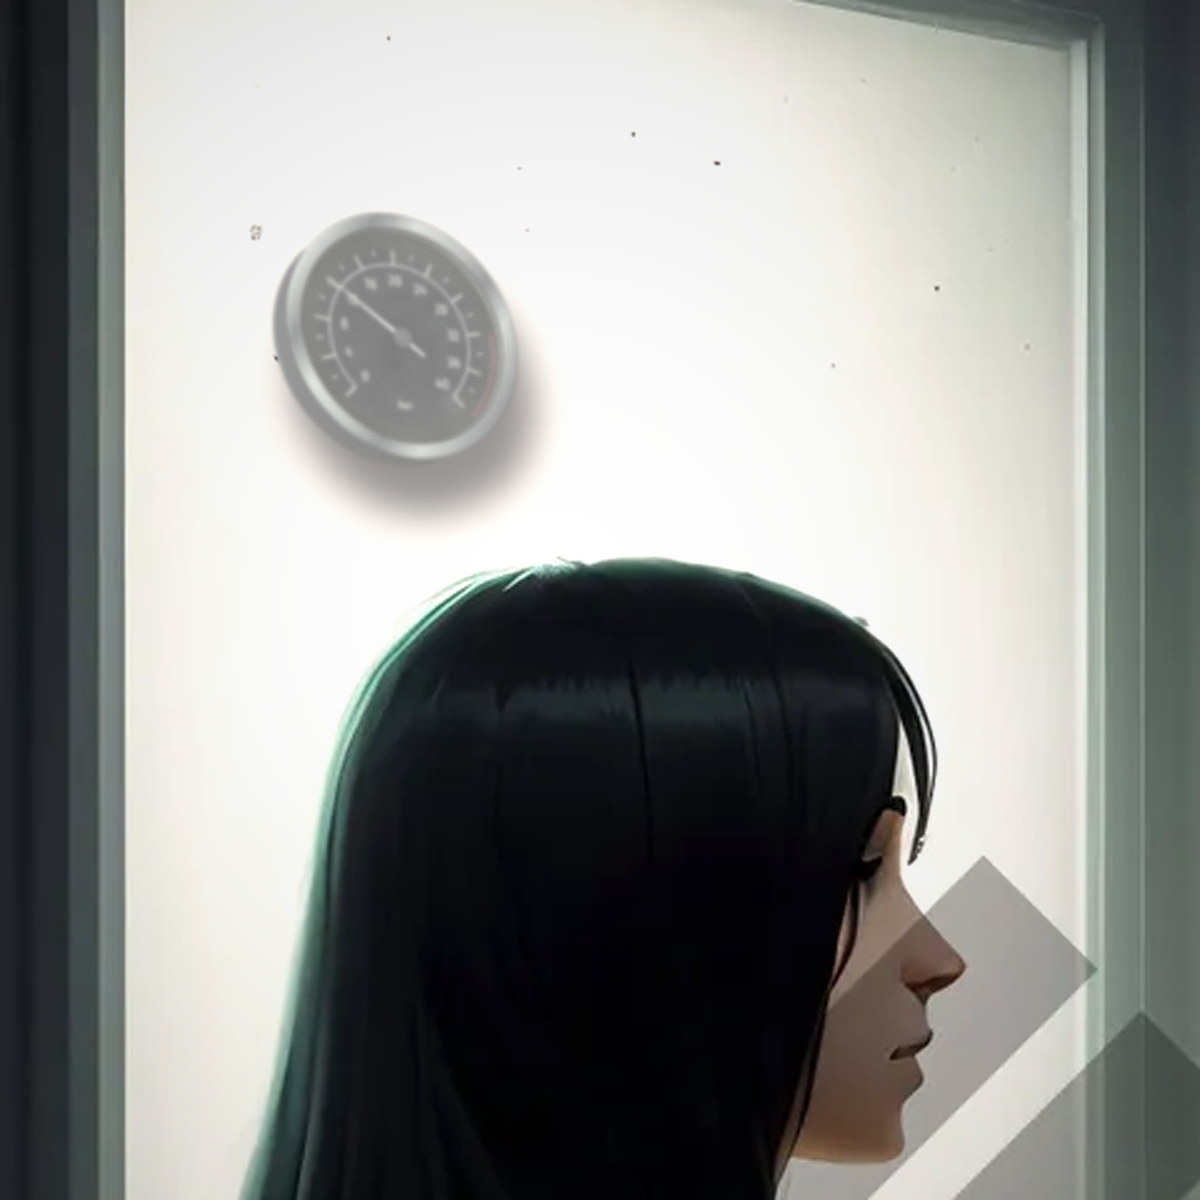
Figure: 12 bar
